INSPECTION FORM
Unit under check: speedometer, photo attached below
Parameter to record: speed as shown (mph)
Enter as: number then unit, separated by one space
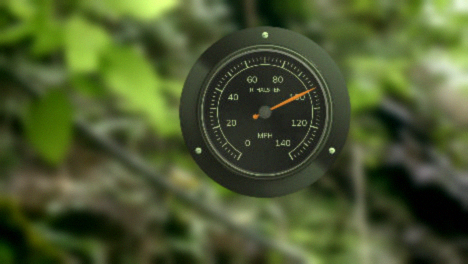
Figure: 100 mph
